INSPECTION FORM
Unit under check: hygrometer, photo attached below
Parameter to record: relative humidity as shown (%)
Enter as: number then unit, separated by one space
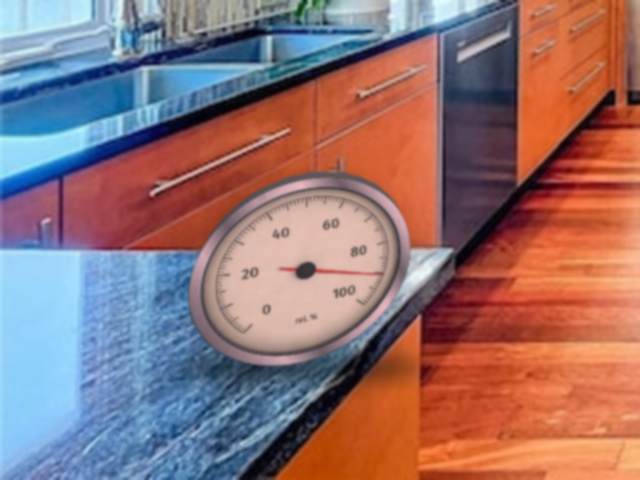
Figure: 90 %
